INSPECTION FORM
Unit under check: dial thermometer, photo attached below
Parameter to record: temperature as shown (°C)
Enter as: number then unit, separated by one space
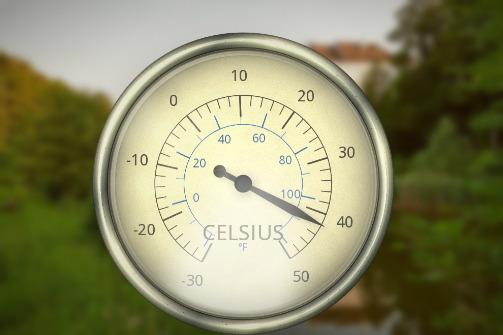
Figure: 42 °C
